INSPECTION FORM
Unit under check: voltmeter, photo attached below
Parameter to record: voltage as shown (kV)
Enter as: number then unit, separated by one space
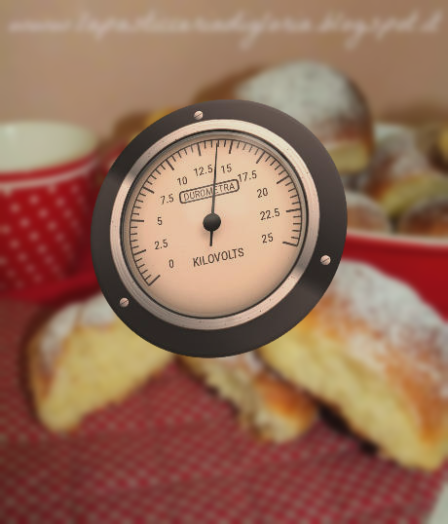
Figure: 14 kV
